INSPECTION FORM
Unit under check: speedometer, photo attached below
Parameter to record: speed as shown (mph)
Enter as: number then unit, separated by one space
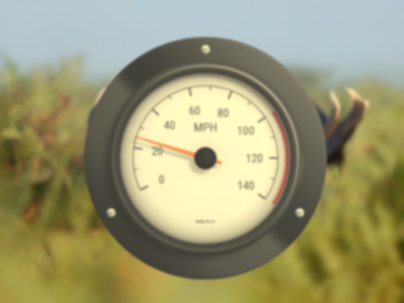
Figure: 25 mph
